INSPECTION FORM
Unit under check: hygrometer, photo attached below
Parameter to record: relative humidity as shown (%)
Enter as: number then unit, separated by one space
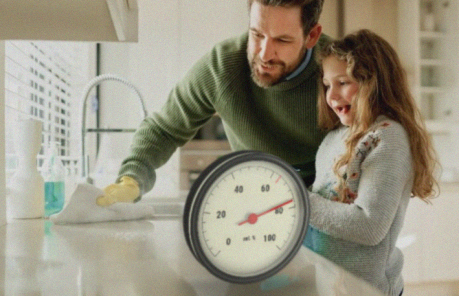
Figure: 76 %
